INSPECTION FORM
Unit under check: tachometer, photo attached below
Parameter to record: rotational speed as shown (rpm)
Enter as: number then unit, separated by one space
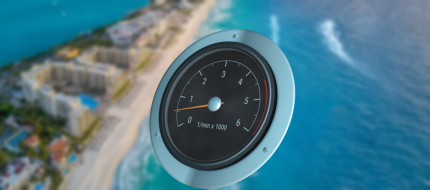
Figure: 500 rpm
